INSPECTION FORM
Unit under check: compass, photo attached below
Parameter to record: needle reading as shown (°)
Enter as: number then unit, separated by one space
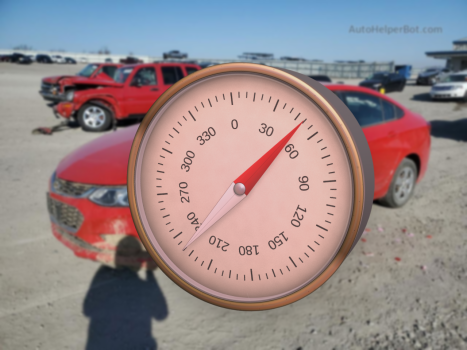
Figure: 50 °
